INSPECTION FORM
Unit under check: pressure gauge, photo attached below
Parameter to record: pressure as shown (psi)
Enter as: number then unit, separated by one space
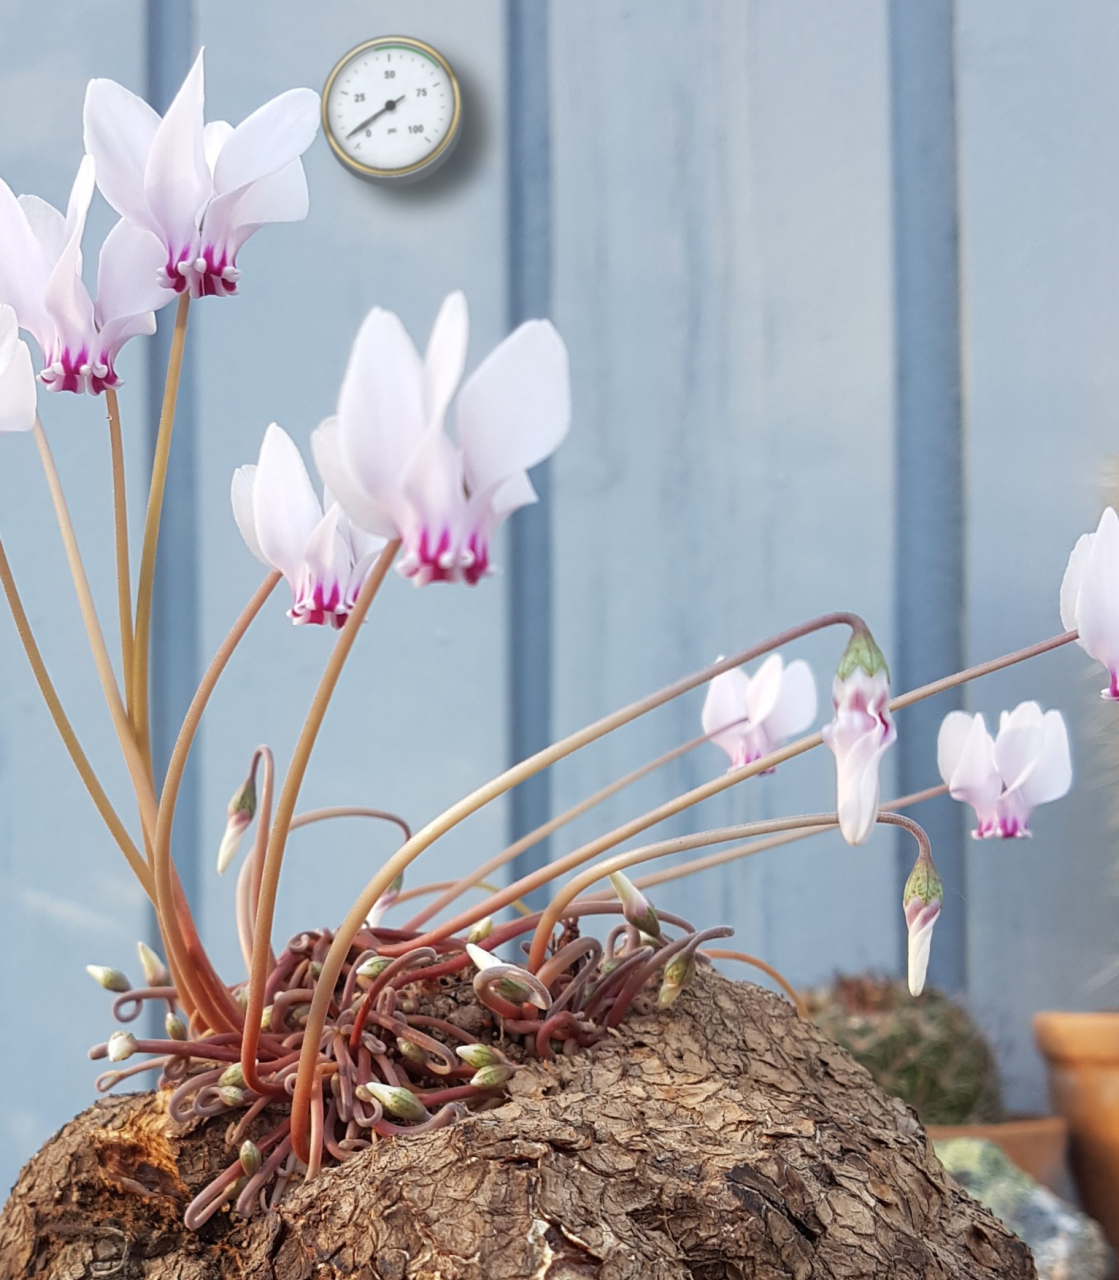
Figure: 5 psi
